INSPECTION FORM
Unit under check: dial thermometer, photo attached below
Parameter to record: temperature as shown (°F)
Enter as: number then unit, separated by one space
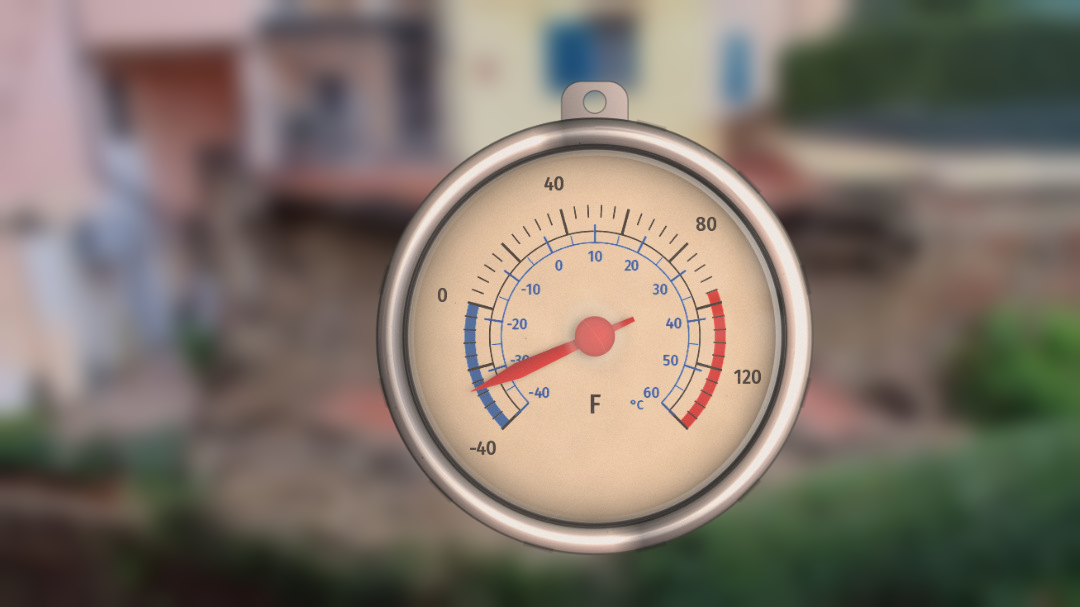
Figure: -26 °F
